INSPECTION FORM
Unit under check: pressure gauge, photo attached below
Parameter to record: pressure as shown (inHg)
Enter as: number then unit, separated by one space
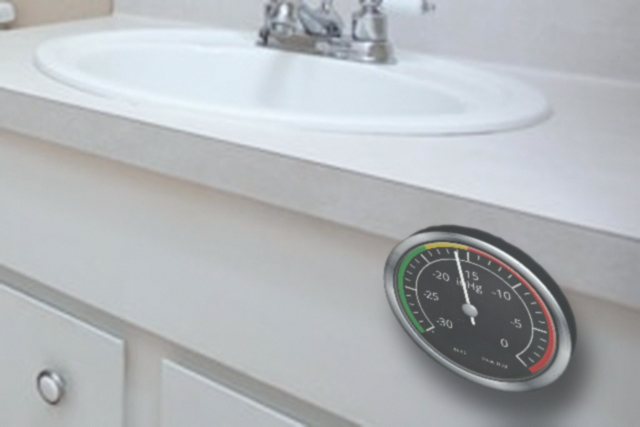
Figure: -16 inHg
